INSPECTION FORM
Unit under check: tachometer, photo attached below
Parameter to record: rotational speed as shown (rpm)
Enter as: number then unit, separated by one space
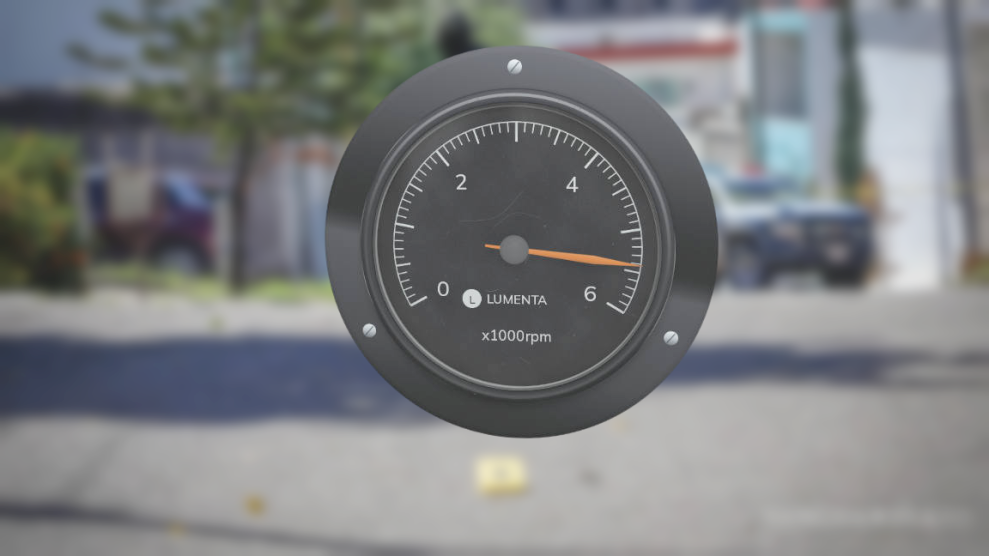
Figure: 5400 rpm
